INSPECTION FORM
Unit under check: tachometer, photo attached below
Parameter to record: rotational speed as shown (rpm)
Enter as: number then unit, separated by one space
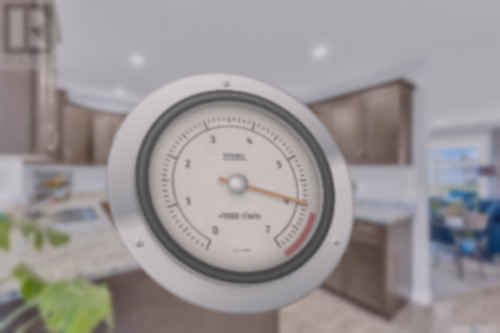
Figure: 6000 rpm
